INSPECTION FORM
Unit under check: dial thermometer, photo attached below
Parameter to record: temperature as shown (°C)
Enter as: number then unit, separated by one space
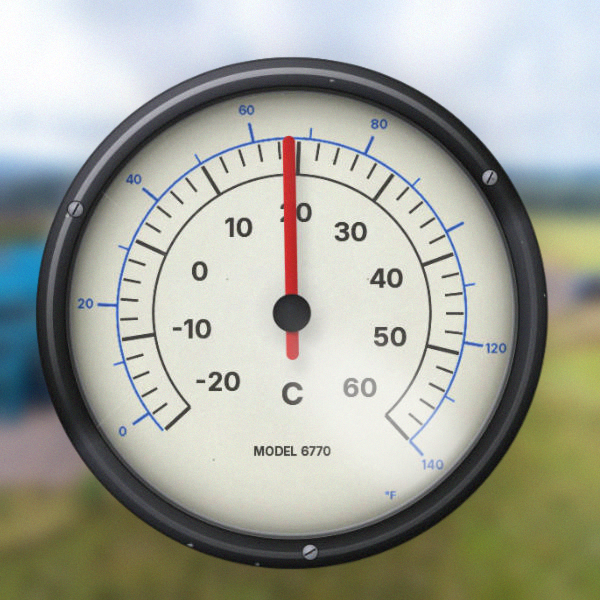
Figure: 19 °C
